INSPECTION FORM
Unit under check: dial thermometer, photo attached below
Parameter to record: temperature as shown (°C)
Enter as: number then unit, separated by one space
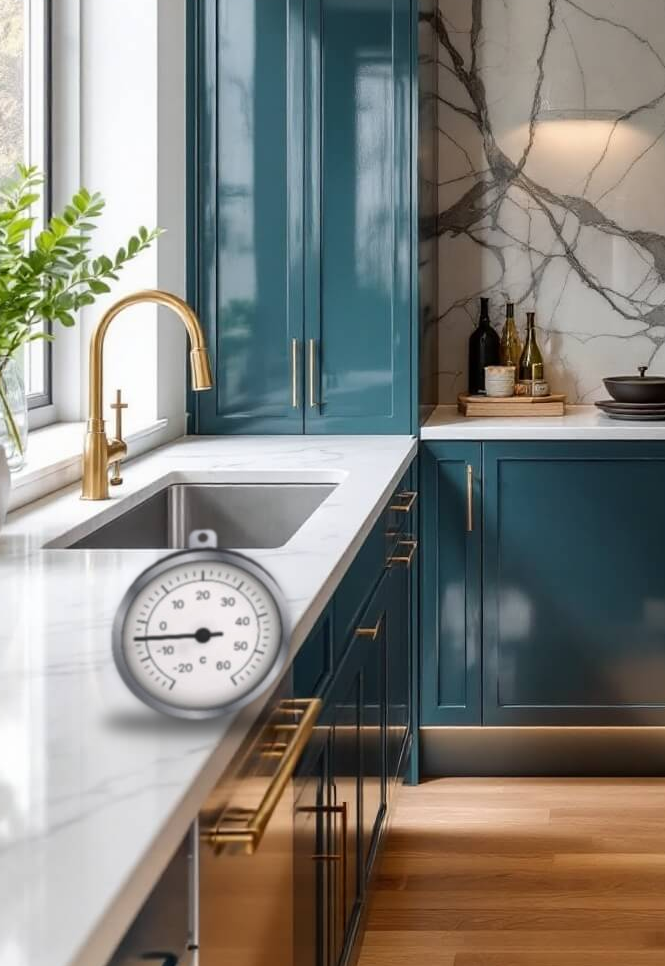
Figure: -4 °C
